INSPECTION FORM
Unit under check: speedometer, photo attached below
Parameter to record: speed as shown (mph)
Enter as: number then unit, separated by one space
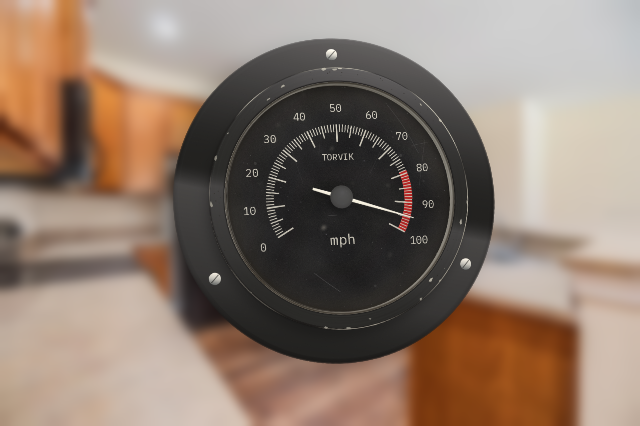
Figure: 95 mph
